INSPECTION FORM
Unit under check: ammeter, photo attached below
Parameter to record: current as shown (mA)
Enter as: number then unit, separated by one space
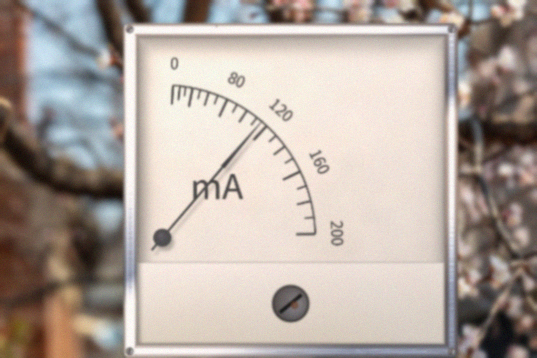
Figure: 115 mA
